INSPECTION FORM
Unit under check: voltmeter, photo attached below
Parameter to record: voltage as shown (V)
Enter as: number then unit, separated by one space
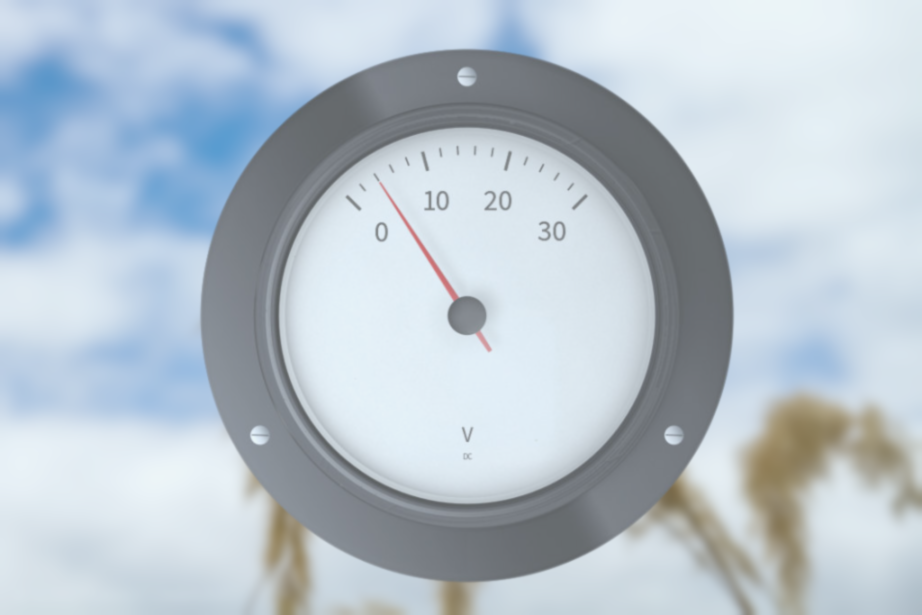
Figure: 4 V
